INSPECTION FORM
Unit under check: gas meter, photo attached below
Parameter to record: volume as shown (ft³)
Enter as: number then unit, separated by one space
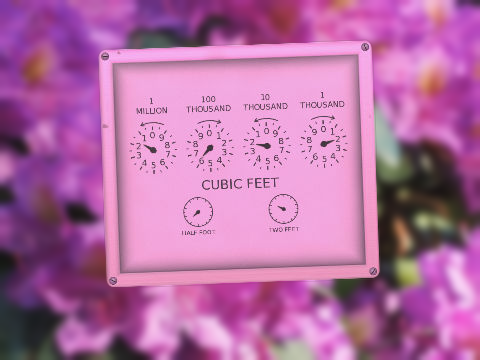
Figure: 162200 ft³
